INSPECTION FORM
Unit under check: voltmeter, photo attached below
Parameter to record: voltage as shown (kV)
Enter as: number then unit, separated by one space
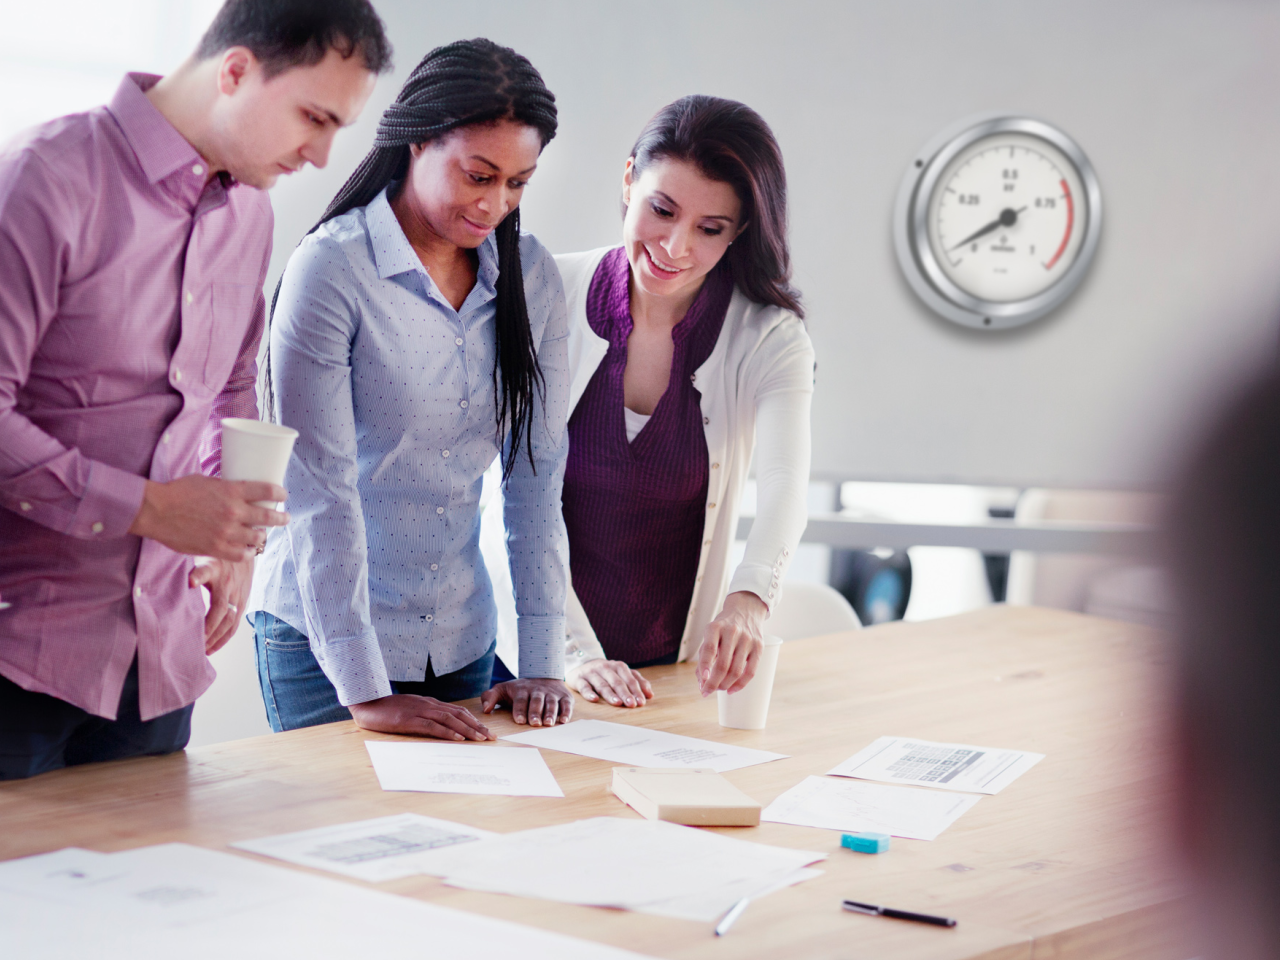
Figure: 0.05 kV
